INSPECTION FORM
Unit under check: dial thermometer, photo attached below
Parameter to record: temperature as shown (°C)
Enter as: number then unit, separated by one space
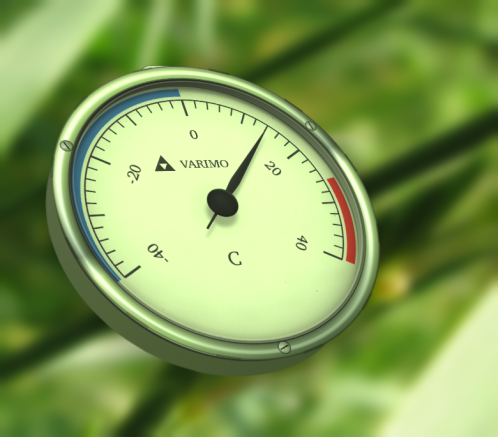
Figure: 14 °C
